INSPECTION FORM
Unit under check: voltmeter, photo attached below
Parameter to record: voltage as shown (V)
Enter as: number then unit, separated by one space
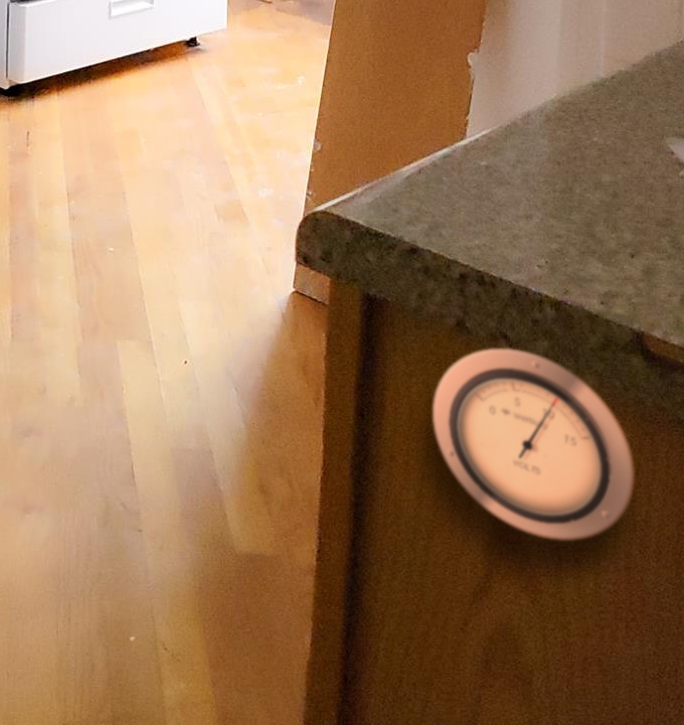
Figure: 10 V
